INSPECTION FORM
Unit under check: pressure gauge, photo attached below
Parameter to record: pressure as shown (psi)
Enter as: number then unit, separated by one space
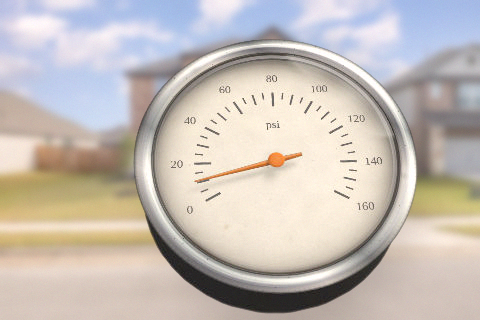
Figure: 10 psi
